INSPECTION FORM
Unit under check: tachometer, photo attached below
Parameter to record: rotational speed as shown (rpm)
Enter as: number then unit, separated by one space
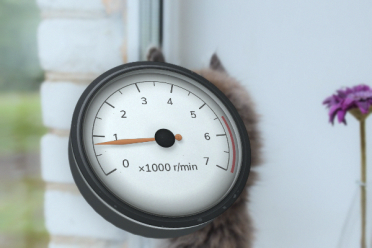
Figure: 750 rpm
